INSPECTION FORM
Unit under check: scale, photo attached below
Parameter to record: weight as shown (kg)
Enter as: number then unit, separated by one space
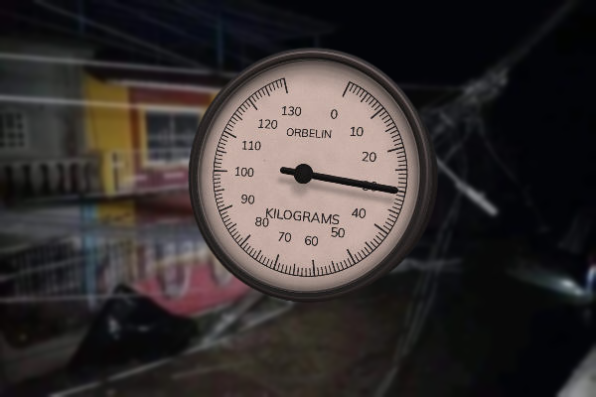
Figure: 30 kg
